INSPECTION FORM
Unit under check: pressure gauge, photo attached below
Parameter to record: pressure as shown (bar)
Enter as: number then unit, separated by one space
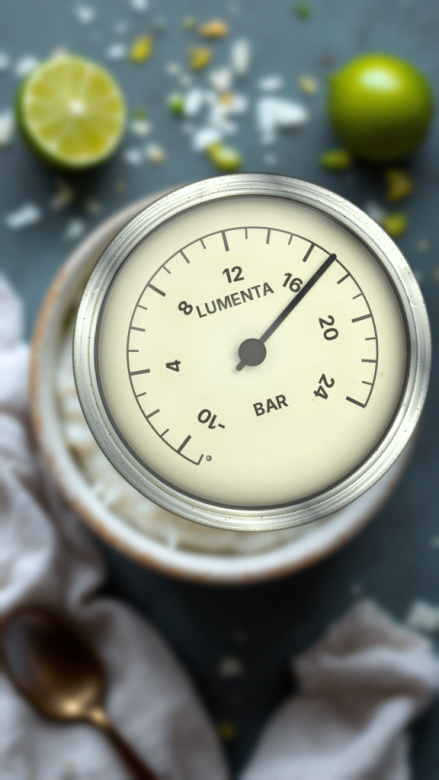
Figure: 17 bar
